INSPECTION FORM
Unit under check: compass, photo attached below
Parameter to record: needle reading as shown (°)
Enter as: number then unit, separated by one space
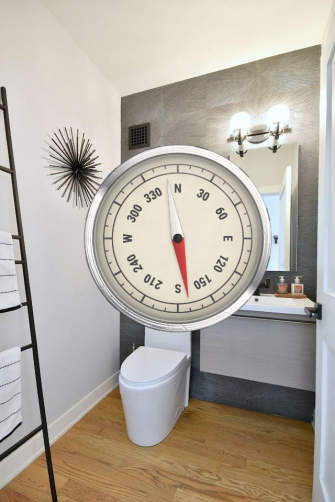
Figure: 170 °
